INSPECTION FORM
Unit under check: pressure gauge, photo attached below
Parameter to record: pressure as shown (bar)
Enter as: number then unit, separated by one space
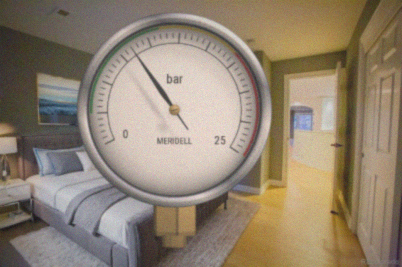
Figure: 8.5 bar
